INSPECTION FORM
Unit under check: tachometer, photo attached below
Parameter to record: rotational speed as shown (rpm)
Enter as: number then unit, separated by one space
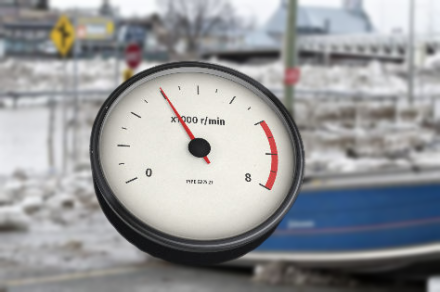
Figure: 3000 rpm
